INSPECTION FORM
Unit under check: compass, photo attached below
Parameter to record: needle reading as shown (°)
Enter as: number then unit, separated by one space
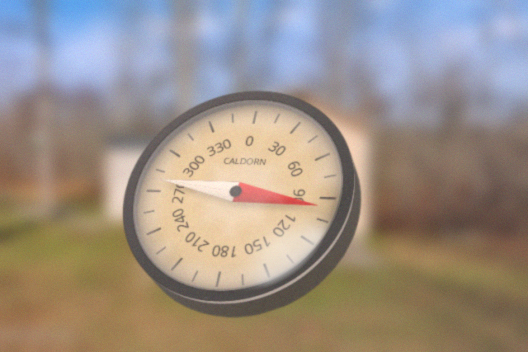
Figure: 97.5 °
